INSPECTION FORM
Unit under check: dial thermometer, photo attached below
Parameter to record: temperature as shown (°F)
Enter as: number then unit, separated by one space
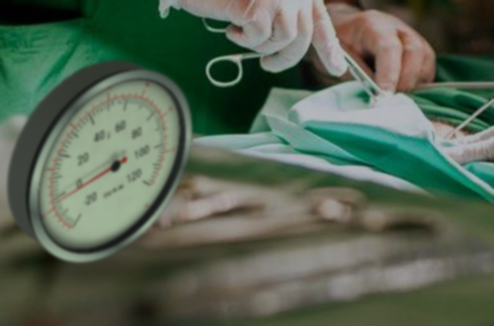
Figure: 0 °F
